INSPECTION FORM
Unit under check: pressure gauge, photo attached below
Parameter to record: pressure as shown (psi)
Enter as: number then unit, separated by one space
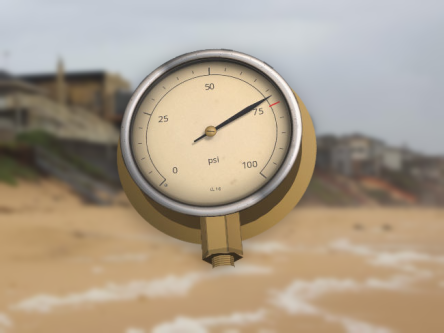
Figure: 72.5 psi
